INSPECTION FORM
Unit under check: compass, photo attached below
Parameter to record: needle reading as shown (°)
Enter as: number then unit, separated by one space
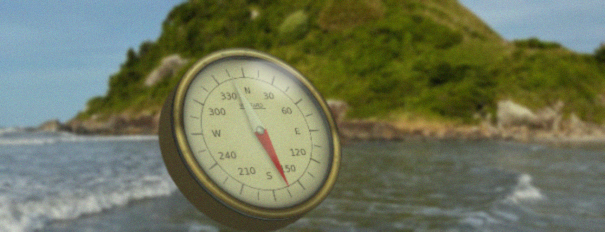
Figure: 165 °
